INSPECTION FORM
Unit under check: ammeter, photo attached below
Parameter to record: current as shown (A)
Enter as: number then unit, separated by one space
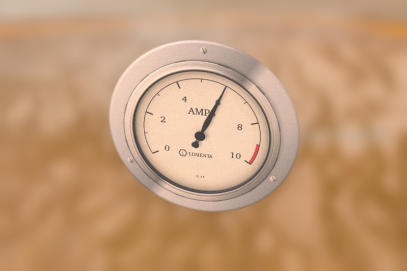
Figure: 6 A
